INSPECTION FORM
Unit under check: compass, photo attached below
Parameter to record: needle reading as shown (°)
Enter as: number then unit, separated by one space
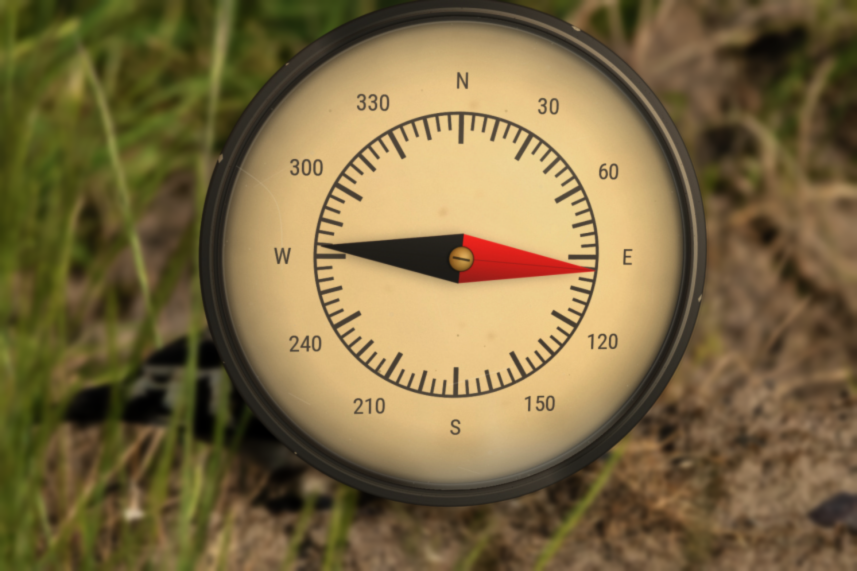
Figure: 95 °
